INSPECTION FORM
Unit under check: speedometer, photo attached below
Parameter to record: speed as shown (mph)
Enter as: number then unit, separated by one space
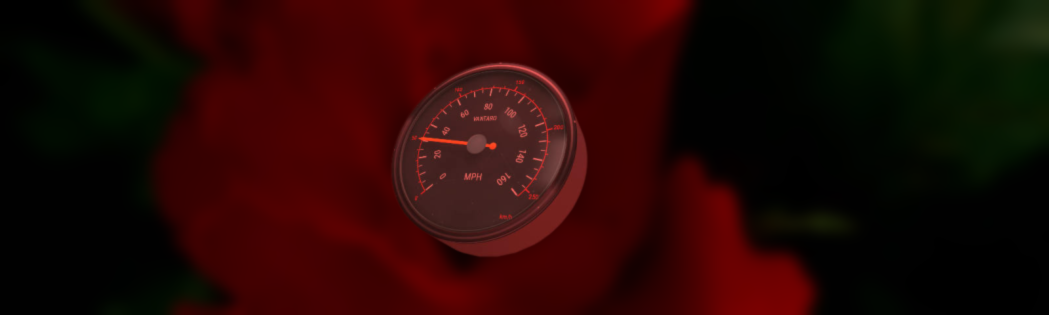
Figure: 30 mph
